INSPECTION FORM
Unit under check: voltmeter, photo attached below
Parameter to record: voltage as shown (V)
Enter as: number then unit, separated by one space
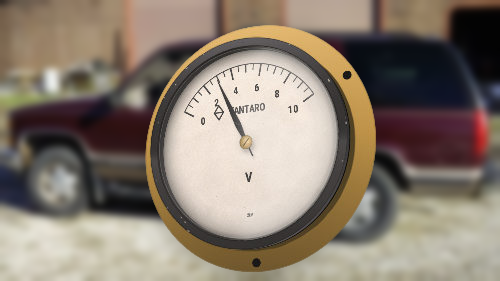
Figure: 3 V
